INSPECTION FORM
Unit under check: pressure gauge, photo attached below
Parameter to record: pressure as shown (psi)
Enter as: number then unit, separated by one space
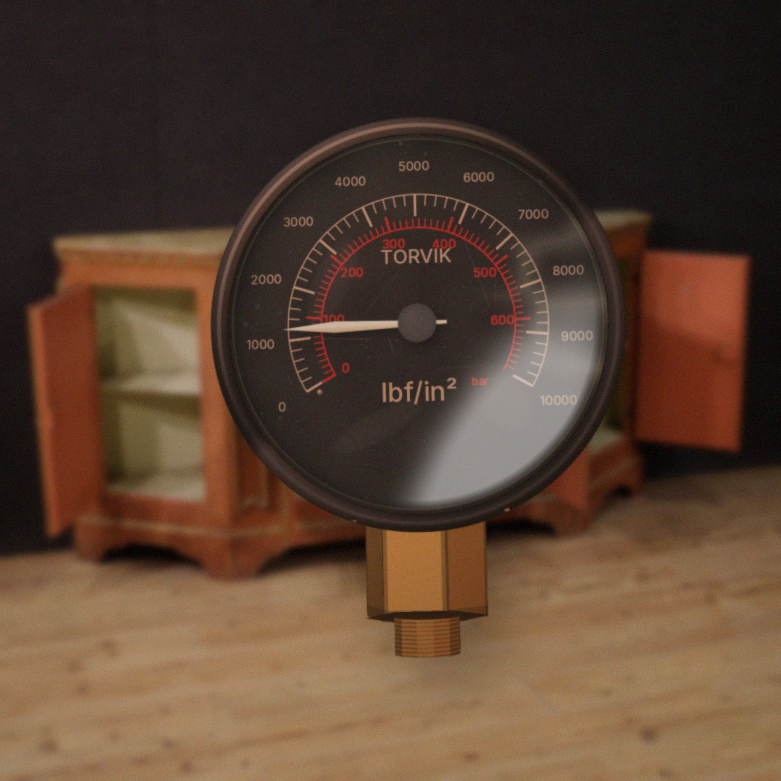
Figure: 1200 psi
